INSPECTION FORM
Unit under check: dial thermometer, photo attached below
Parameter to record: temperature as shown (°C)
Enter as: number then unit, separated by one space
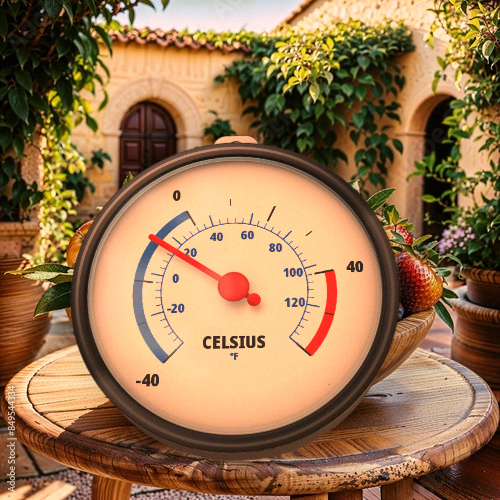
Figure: -10 °C
